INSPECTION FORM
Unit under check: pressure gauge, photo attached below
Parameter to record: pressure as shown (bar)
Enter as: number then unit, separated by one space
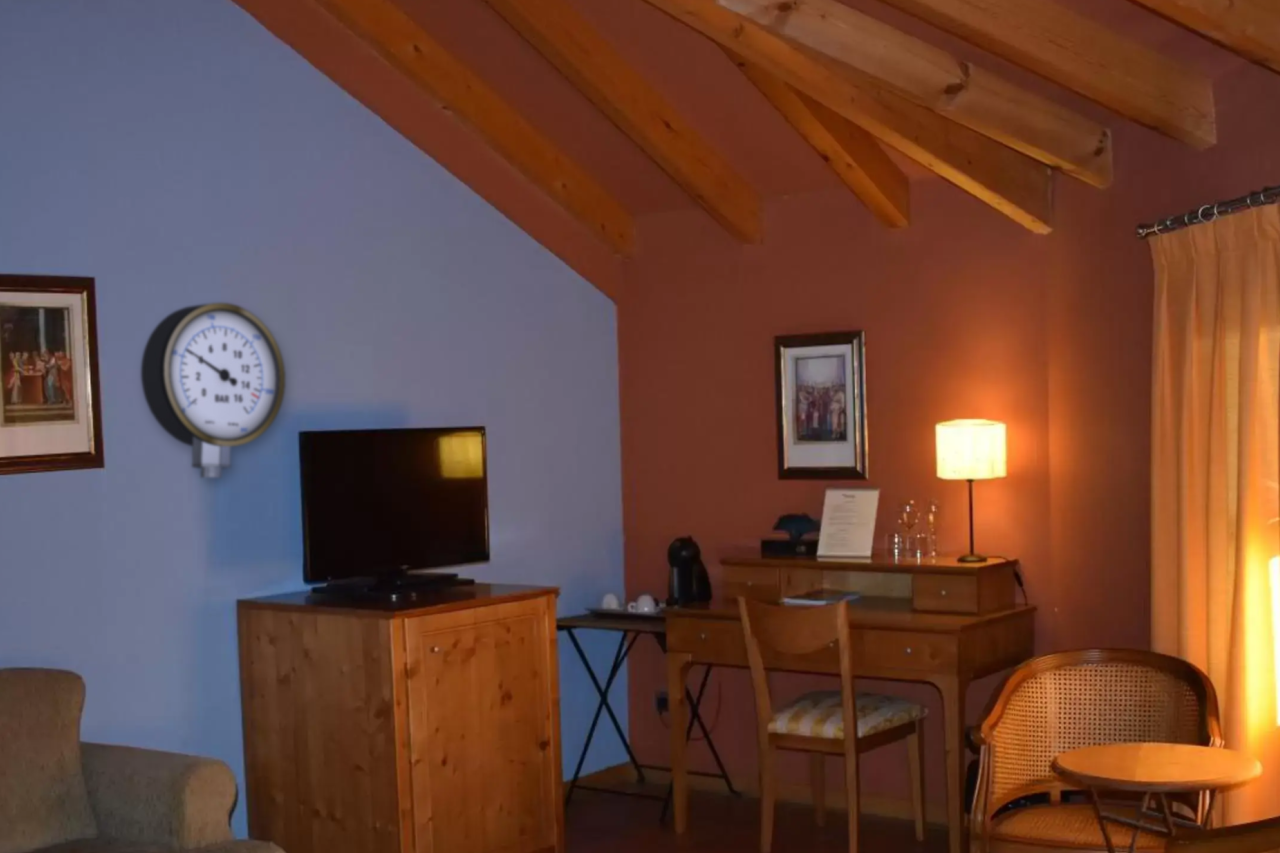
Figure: 4 bar
